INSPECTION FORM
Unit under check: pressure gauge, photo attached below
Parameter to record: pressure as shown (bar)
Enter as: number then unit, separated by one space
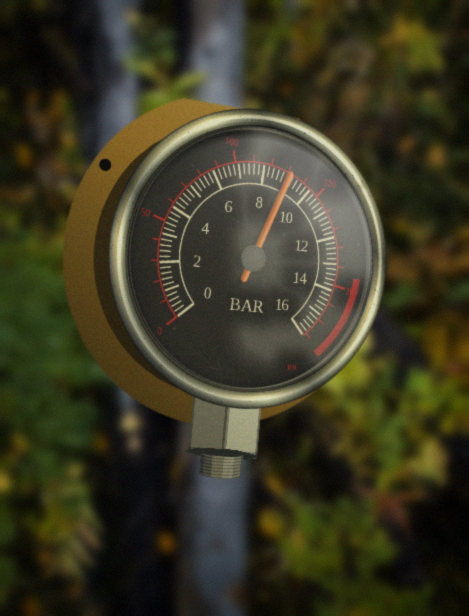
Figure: 9 bar
